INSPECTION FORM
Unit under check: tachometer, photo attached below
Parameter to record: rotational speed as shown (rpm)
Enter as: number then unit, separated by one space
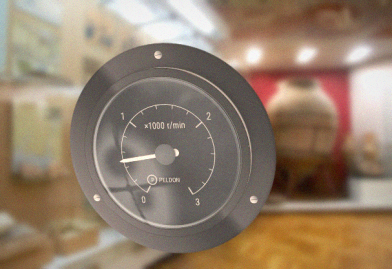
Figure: 500 rpm
